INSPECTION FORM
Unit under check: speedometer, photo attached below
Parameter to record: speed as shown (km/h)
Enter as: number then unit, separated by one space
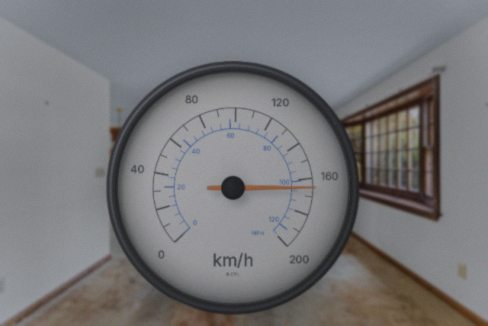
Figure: 165 km/h
